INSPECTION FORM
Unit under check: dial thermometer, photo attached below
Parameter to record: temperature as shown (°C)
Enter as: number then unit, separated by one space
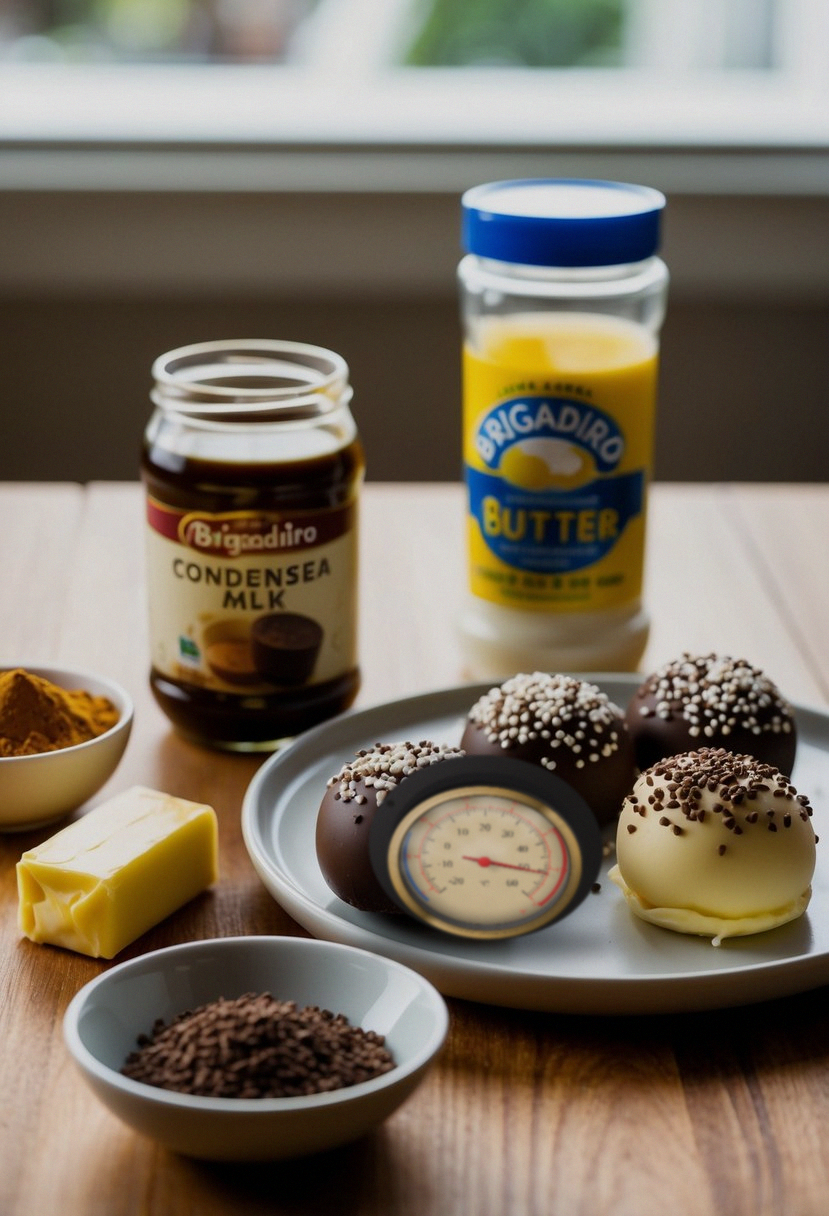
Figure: 50 °C
